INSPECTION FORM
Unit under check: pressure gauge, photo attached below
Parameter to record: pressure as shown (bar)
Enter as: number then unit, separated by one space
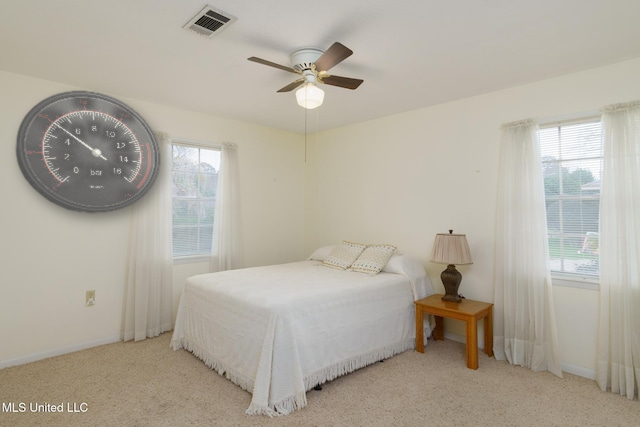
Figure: 5 bar
